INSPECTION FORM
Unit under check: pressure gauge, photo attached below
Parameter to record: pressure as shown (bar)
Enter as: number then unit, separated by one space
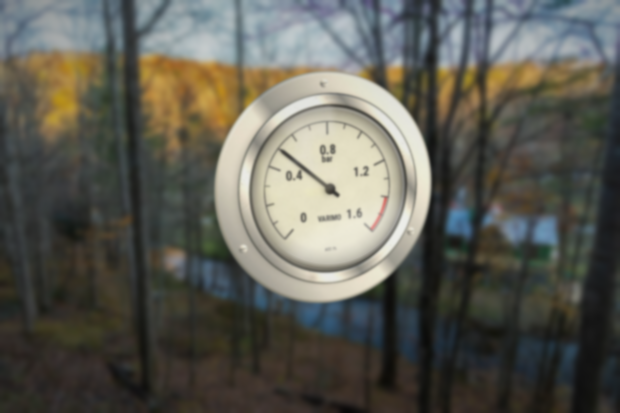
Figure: 0.5 bar
